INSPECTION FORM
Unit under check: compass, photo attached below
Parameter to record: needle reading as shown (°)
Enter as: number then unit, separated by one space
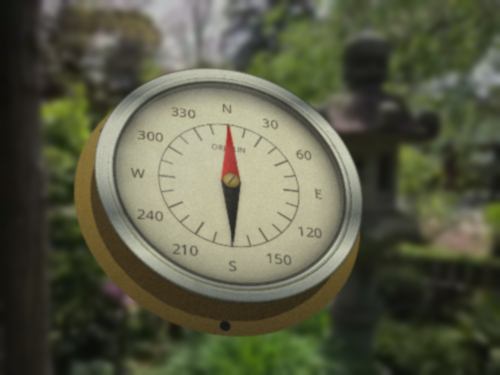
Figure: 0 °
